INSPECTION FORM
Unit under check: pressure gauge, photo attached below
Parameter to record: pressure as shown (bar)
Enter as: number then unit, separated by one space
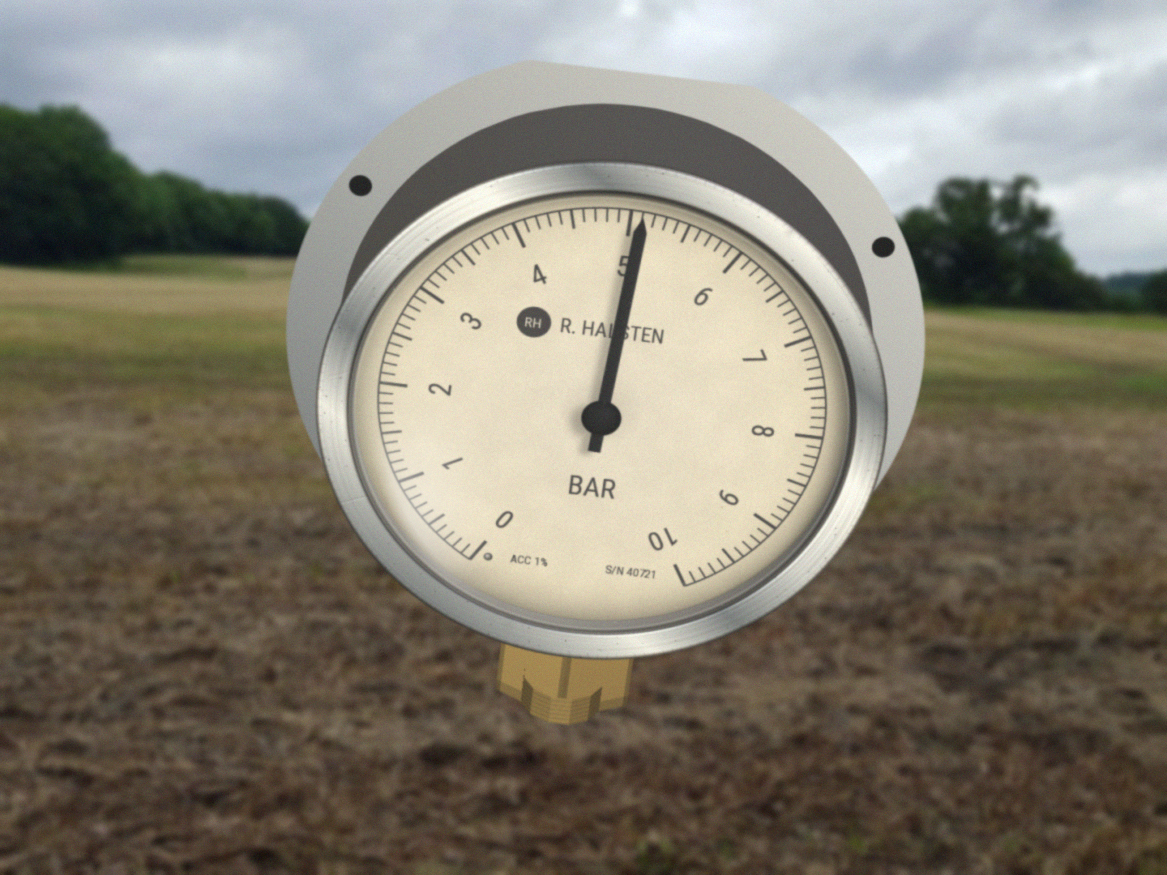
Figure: 5.1 bar
